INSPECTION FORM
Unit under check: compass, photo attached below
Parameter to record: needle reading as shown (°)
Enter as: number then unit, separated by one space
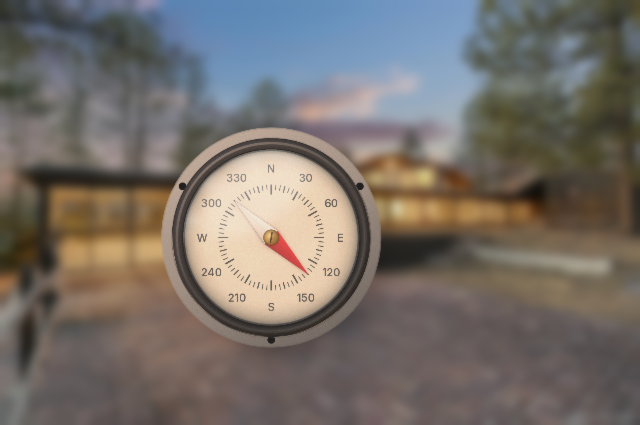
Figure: 135 °
